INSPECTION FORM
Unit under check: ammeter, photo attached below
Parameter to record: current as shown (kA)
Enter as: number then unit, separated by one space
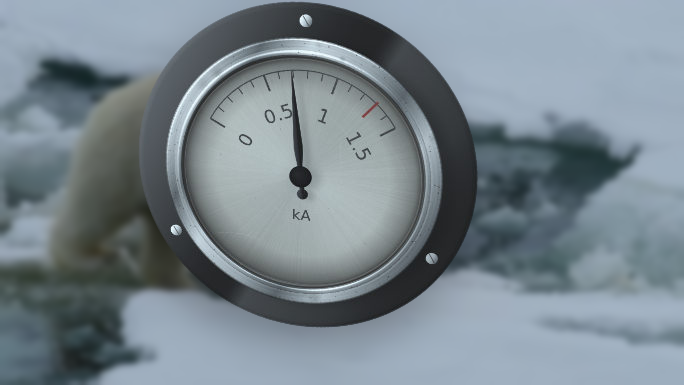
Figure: 0.7 kA
